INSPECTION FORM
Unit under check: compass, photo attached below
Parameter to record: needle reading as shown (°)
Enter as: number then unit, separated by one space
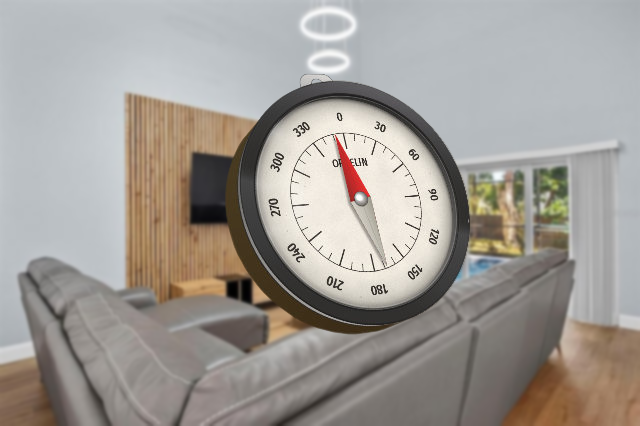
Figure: 350 °
